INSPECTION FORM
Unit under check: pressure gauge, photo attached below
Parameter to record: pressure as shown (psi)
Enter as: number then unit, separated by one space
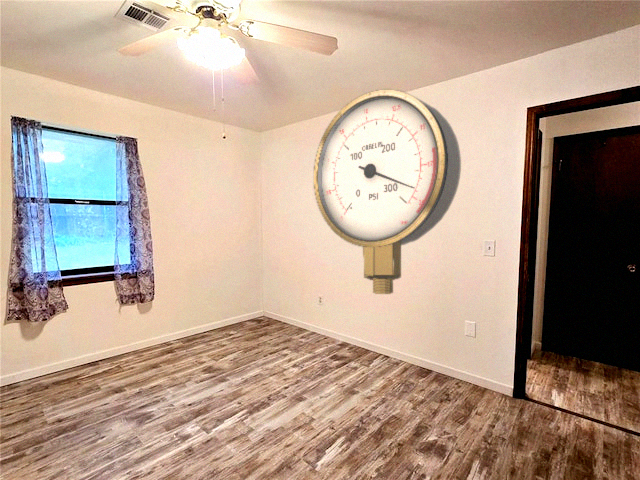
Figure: 280 psi
